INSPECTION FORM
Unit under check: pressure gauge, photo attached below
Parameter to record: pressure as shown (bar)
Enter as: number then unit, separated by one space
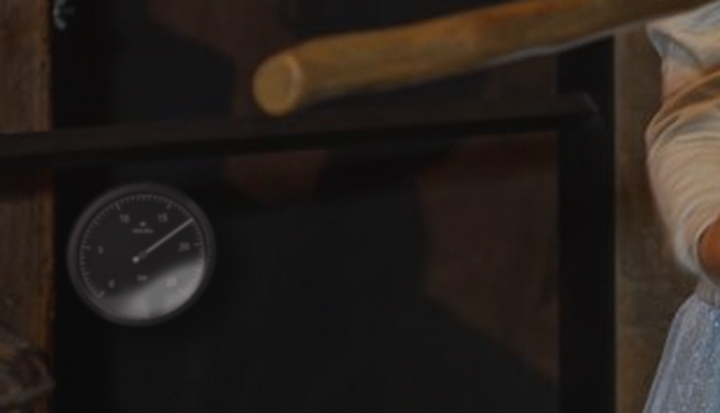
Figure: 17.5 bar
